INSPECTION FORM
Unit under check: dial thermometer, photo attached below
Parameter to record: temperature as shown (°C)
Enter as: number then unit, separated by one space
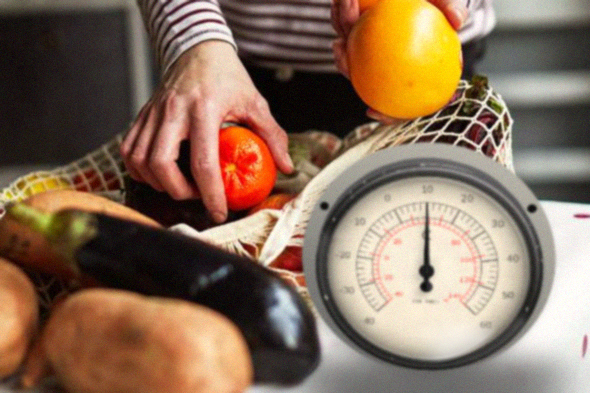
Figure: 10 °C
